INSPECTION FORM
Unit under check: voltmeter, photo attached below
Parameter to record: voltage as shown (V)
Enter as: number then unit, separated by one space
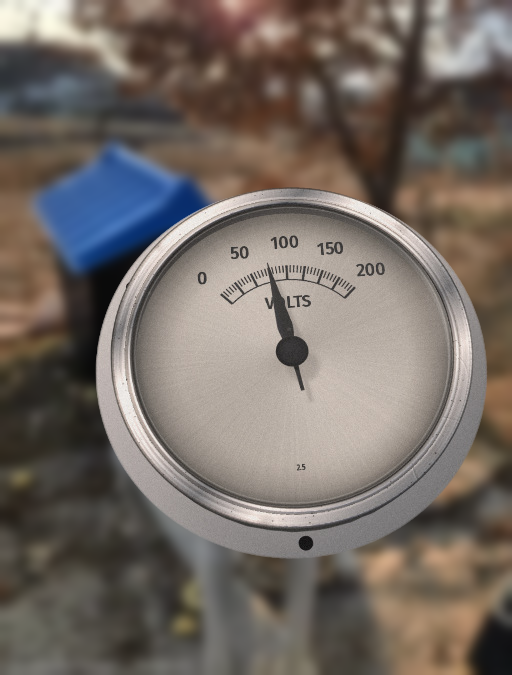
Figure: 75 V
